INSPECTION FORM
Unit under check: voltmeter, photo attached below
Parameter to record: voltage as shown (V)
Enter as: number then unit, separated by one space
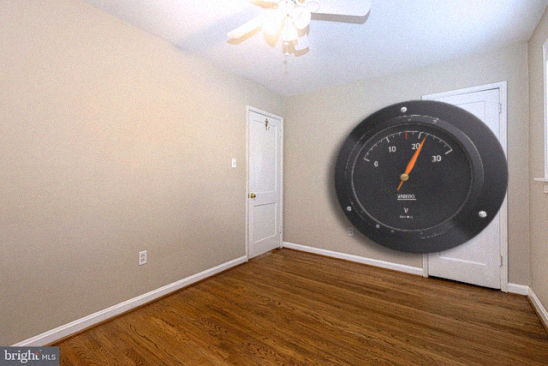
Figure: 22 V
